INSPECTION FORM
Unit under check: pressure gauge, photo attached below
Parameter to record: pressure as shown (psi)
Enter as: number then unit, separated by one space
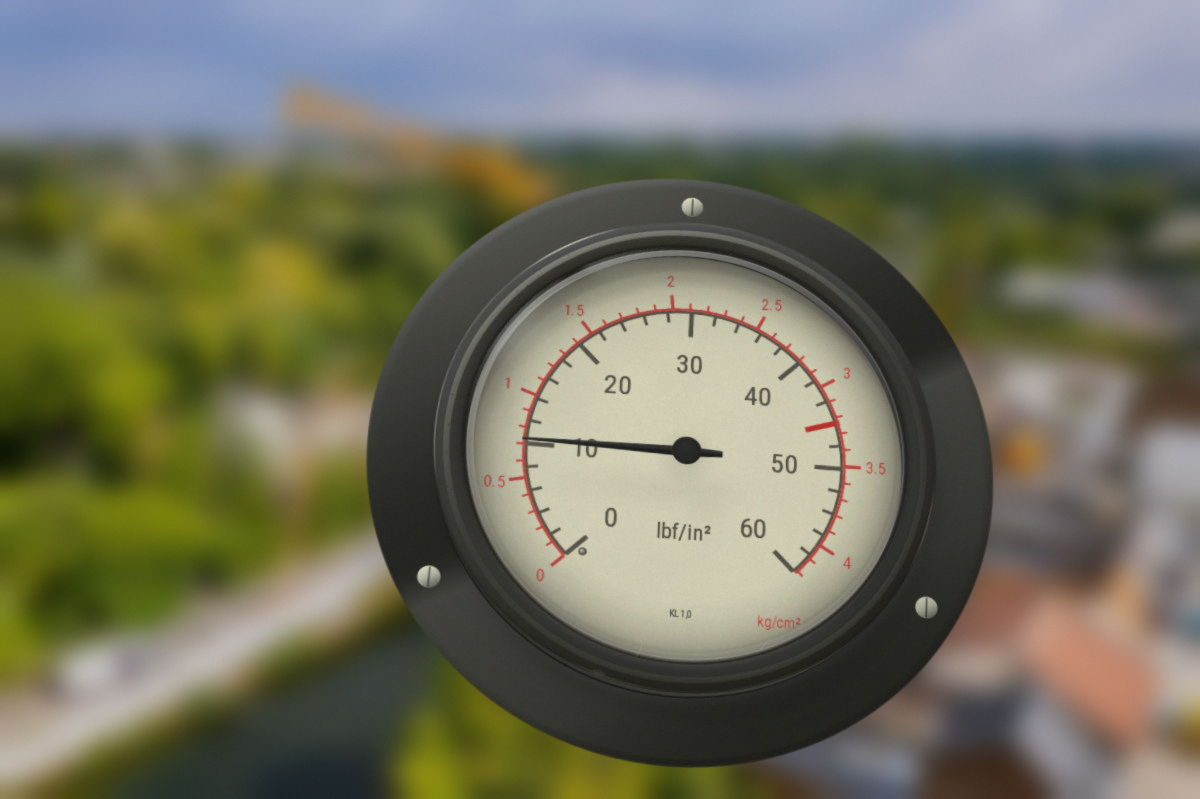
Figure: 10 psi
